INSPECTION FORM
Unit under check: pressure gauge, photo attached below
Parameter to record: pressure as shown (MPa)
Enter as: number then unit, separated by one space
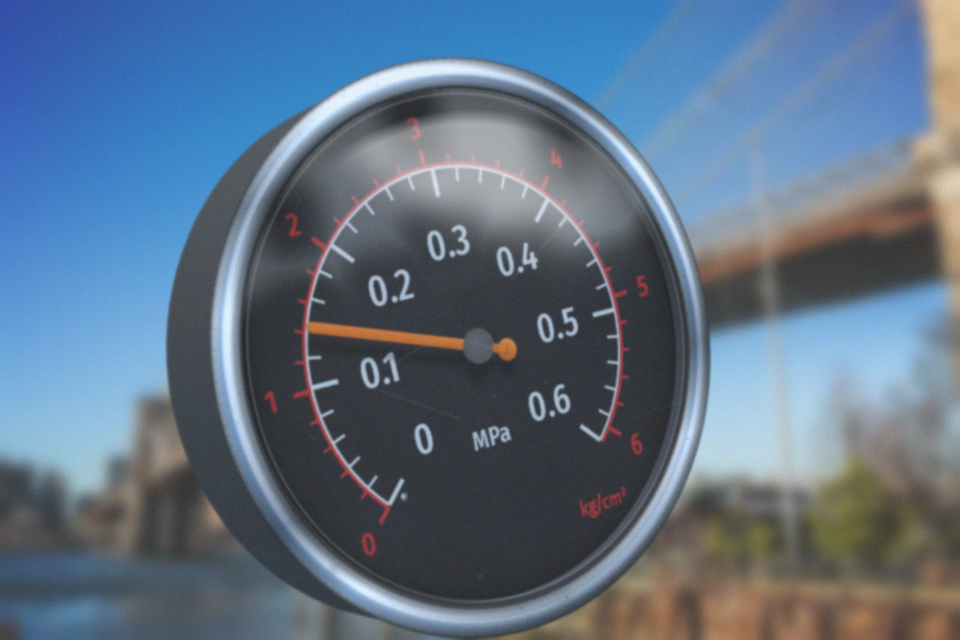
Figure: 0.14 MPa
